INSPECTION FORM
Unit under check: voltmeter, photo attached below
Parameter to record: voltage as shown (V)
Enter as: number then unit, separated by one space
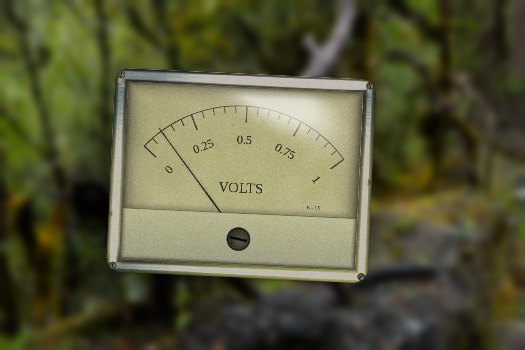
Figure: 0.1 V
